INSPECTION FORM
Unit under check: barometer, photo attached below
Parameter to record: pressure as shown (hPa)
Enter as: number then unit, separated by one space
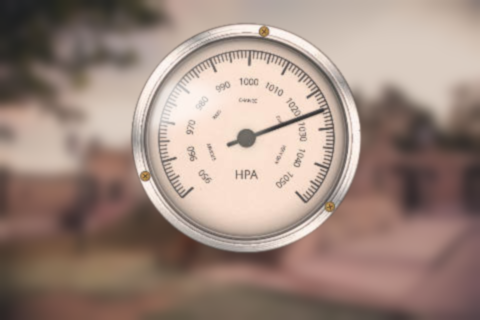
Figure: 1025 hPa
